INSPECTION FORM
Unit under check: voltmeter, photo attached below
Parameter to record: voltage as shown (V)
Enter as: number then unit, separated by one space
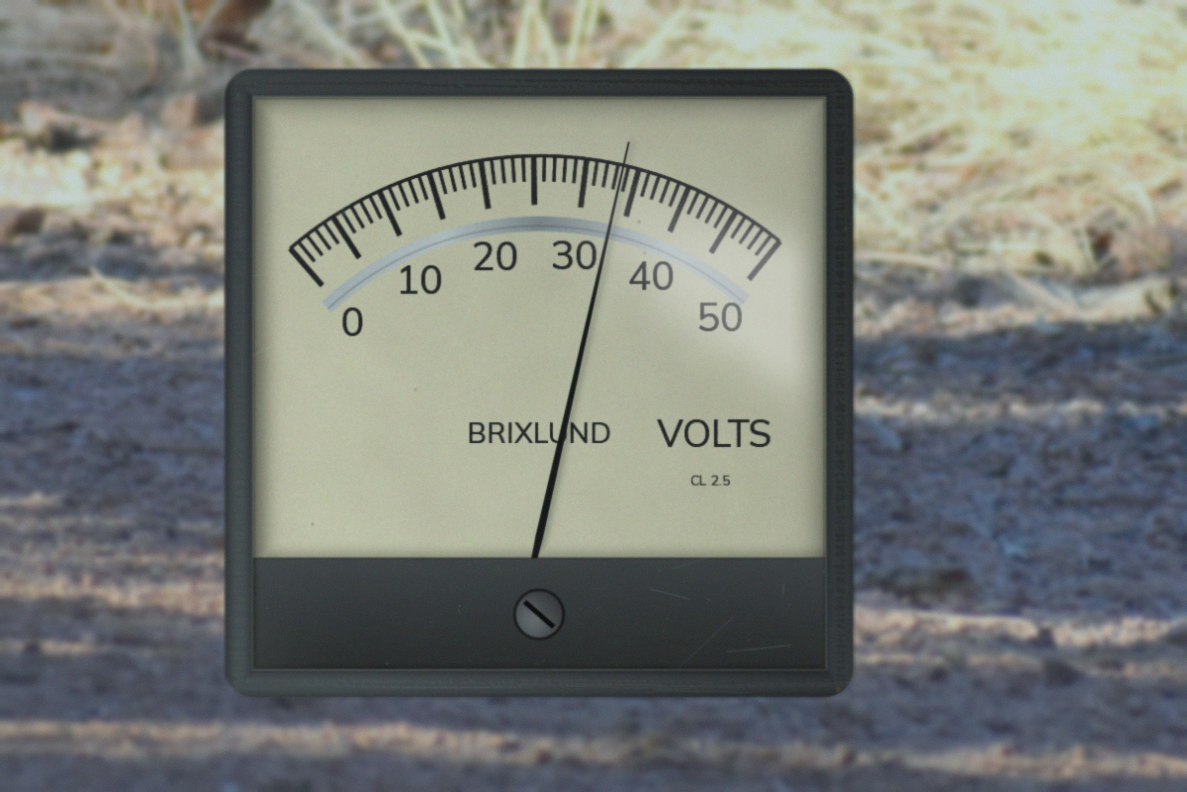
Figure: 33.5 V
